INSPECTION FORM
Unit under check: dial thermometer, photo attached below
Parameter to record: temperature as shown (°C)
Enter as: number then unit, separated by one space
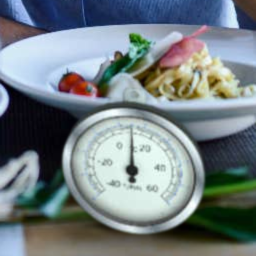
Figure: 10 °C
